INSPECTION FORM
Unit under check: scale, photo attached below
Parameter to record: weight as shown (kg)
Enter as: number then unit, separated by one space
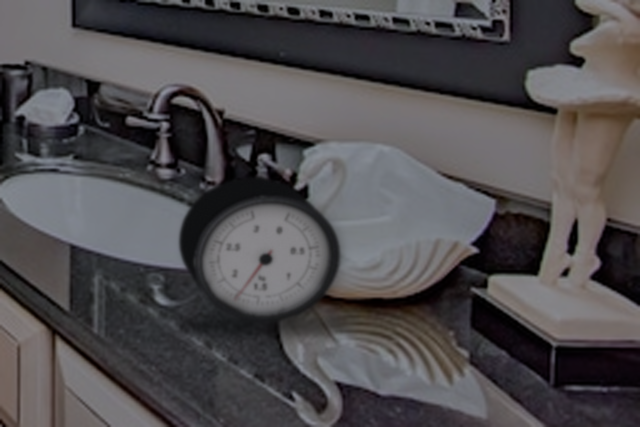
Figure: 1.75 kg
